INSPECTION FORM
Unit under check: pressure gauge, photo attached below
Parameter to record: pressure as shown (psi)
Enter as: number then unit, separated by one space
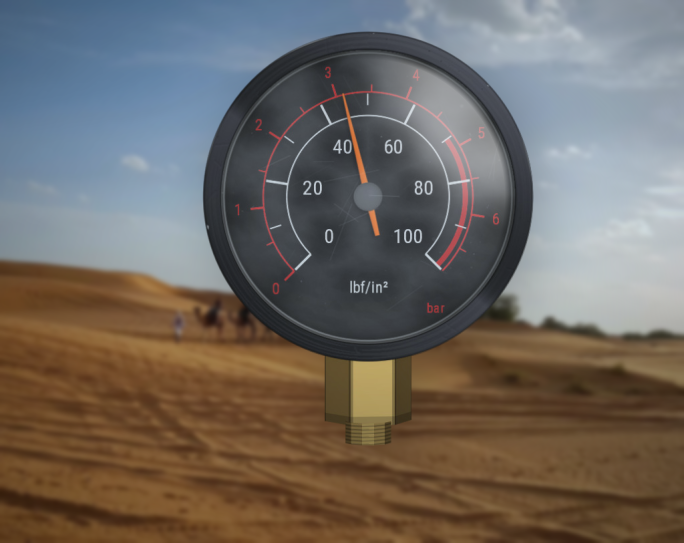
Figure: 45 psi
